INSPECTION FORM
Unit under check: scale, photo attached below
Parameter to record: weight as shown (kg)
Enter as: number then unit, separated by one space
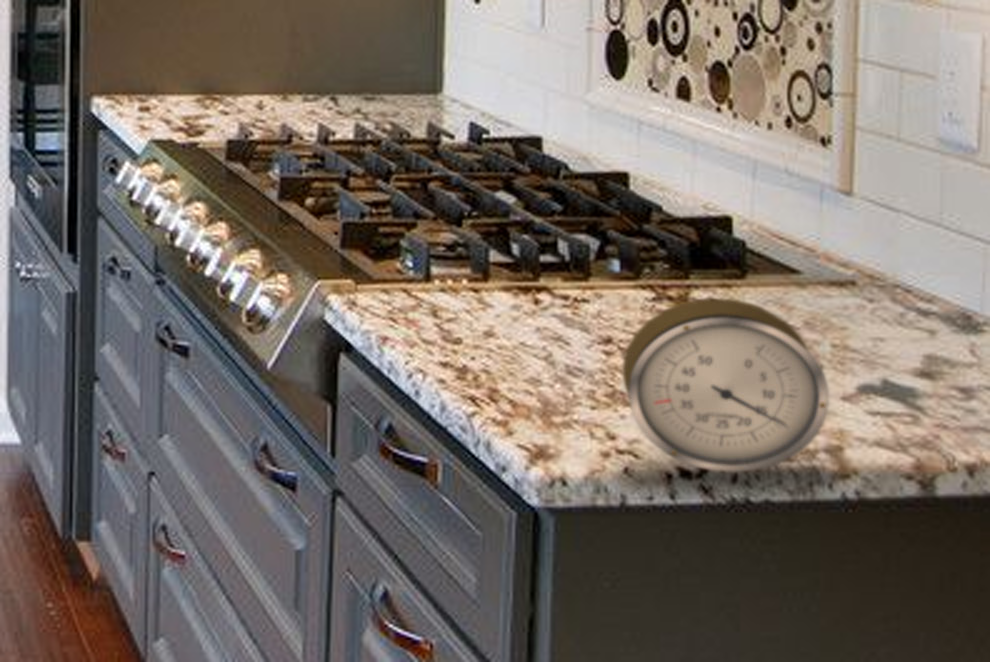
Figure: 15 kg
